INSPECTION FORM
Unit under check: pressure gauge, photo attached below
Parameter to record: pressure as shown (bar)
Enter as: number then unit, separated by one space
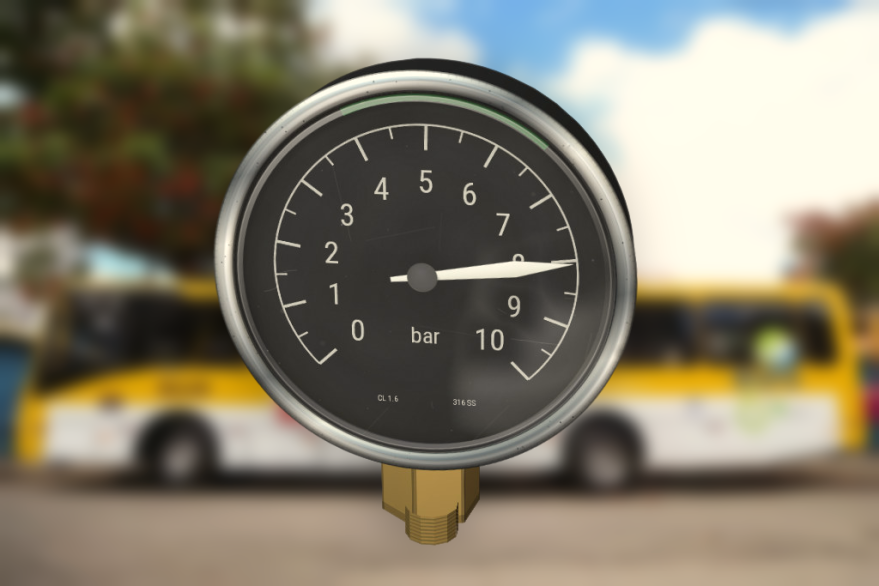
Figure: 8 bar
